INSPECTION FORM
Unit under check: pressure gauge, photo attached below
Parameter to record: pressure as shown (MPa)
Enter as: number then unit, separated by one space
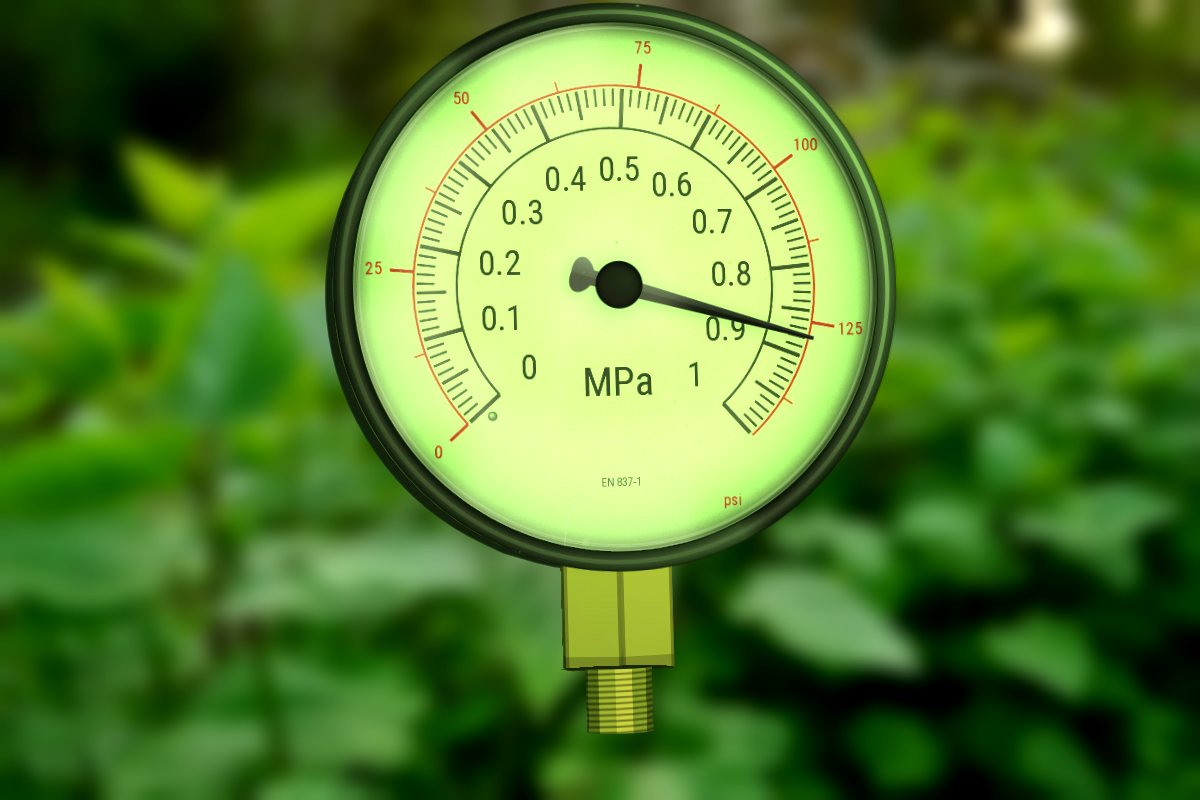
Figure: 0.88 MPa
